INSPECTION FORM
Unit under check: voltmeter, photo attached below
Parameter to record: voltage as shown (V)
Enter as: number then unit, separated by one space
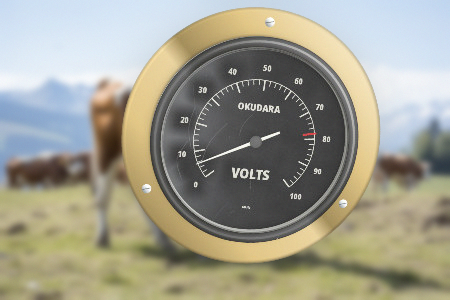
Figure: 6 V
